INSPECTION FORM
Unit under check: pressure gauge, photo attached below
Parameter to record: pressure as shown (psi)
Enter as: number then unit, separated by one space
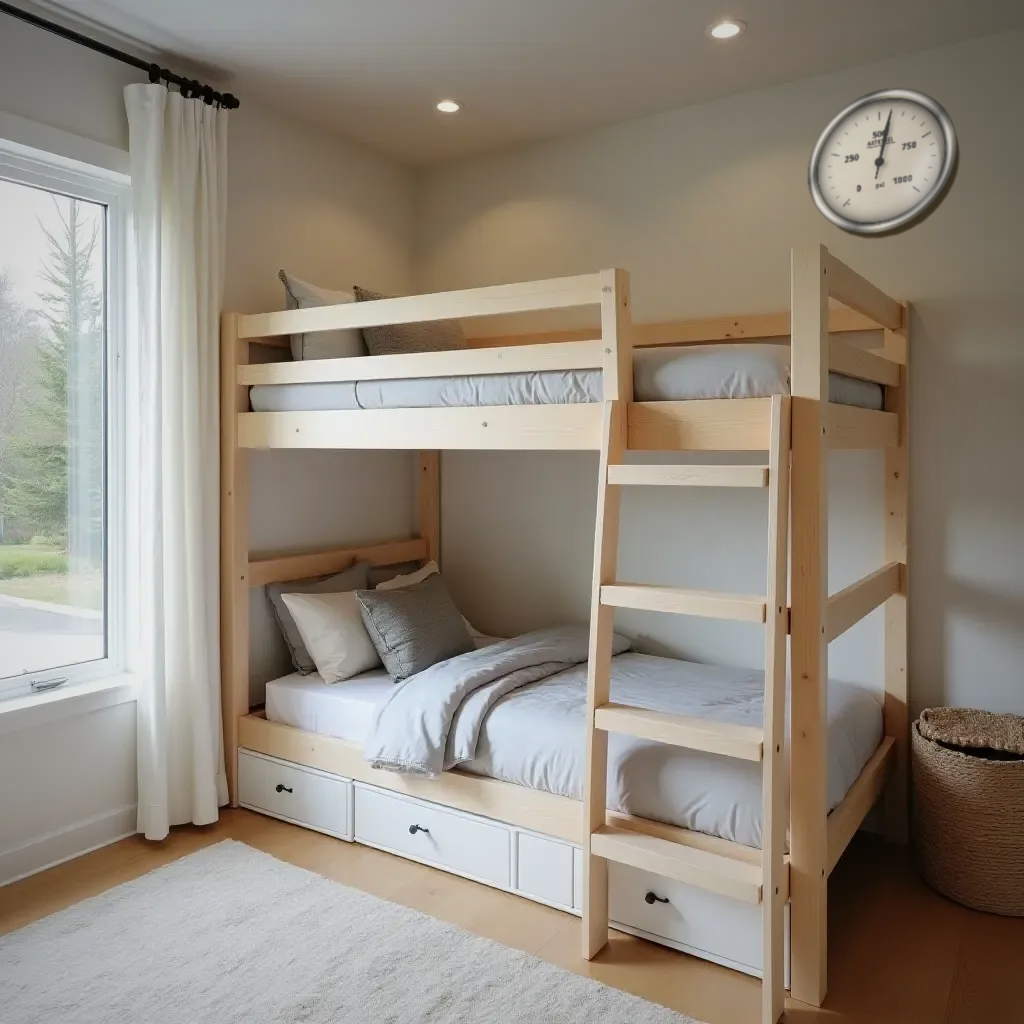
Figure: 550 psi
